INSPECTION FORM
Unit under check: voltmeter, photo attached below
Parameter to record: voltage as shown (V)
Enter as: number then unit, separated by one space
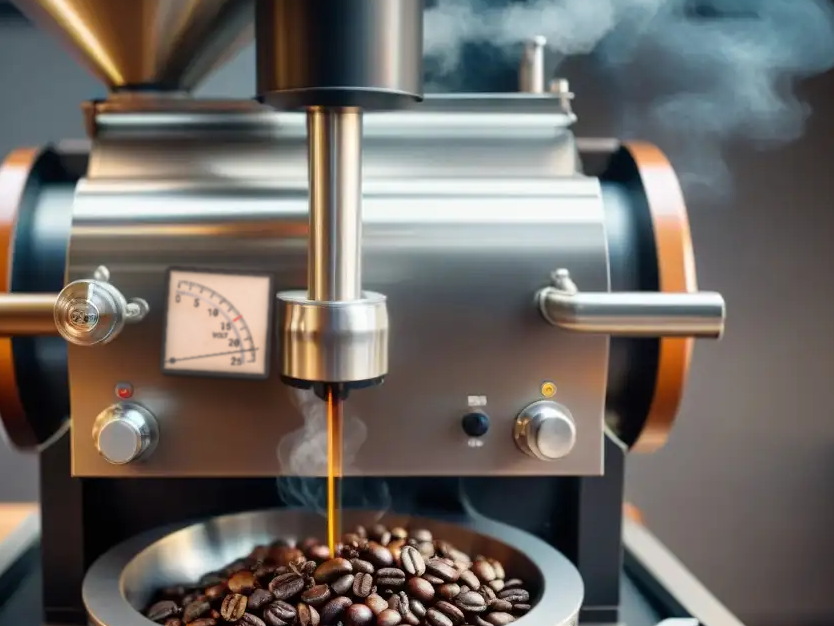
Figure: 22.5 V
